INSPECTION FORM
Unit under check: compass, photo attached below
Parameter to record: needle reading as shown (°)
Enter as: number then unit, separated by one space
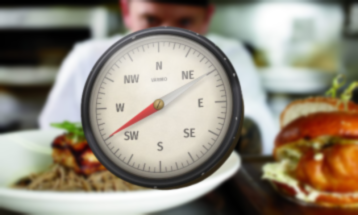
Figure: 240 °
